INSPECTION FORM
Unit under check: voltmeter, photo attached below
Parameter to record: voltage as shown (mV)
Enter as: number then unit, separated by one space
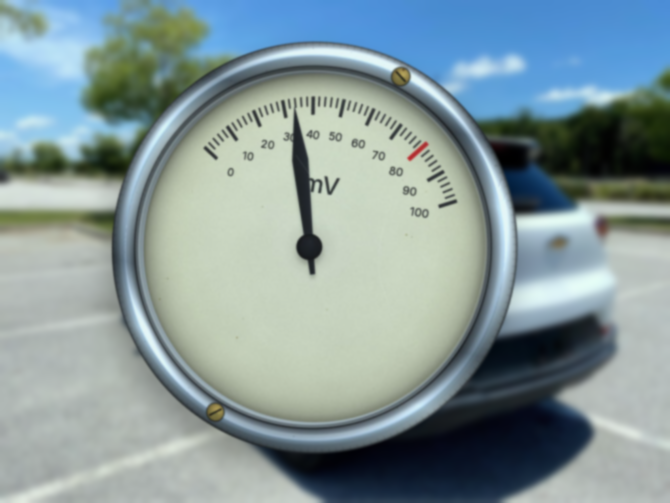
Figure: 34 mV
